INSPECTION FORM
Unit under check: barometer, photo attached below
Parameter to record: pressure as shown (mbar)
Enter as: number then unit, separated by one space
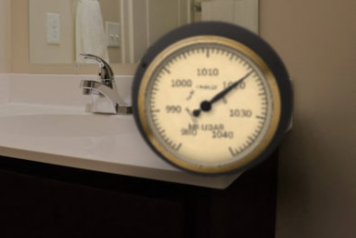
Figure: 1020 mbar
